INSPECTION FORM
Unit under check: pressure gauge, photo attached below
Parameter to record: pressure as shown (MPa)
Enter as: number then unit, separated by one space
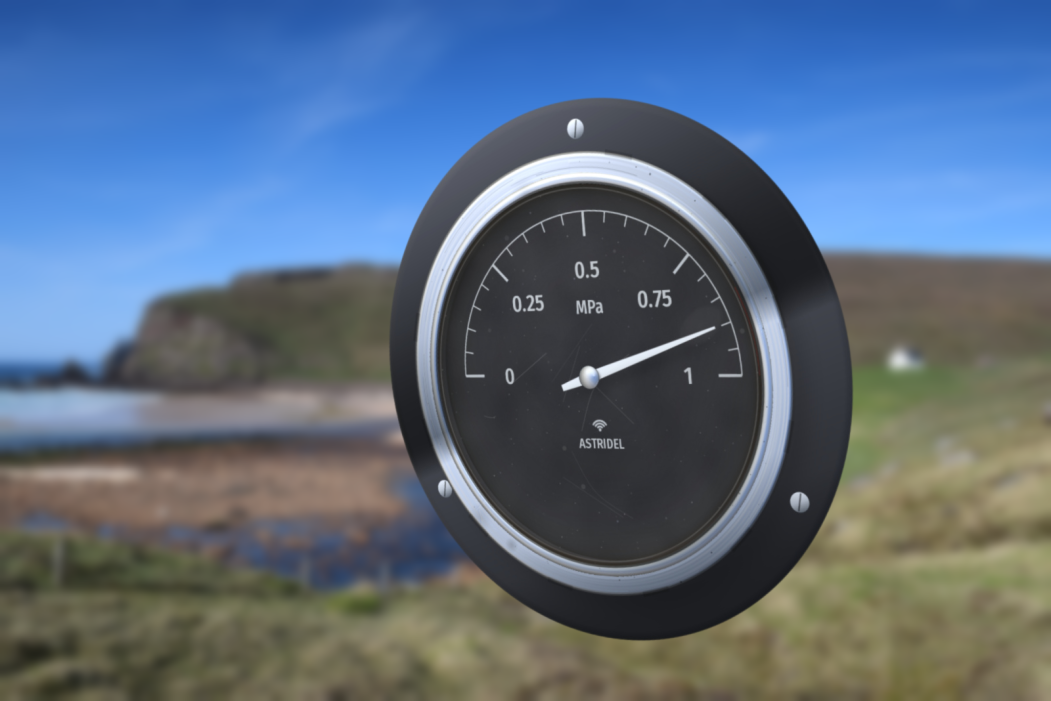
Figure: 0.9 MPa
